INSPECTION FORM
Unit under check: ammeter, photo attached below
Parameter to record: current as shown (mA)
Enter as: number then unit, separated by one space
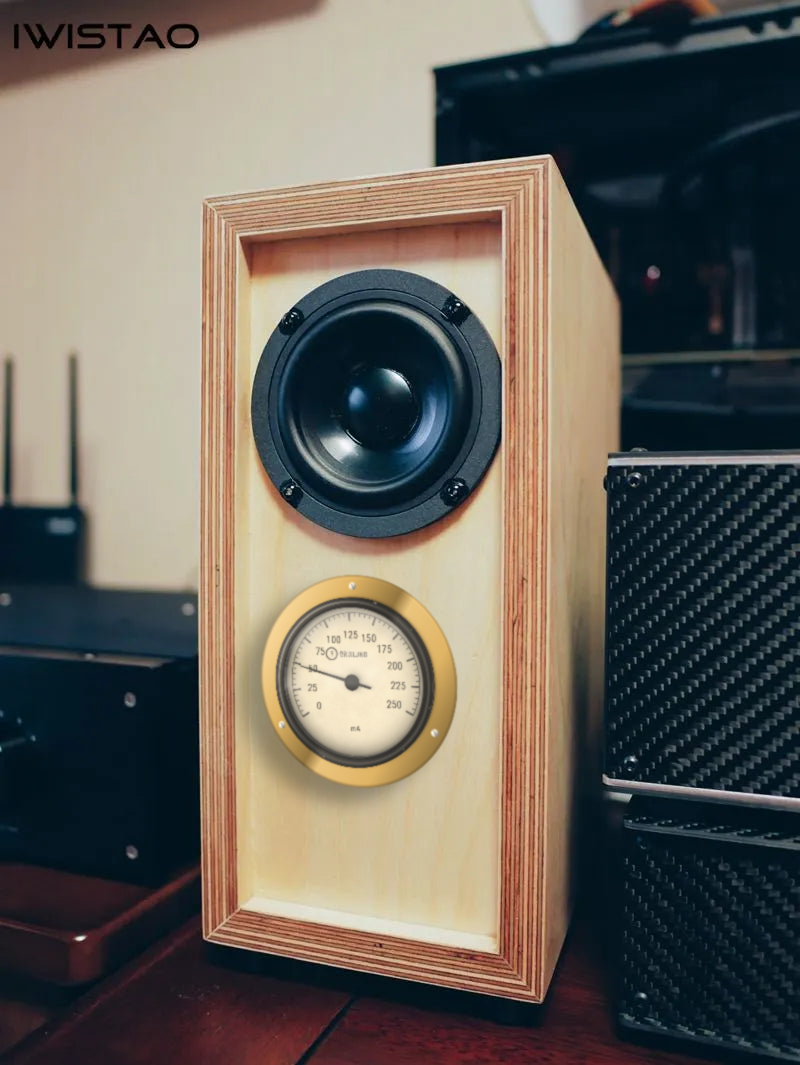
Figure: 50 mA
